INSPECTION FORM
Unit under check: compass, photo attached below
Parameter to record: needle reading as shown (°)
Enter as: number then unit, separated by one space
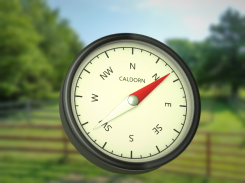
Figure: 50 °
